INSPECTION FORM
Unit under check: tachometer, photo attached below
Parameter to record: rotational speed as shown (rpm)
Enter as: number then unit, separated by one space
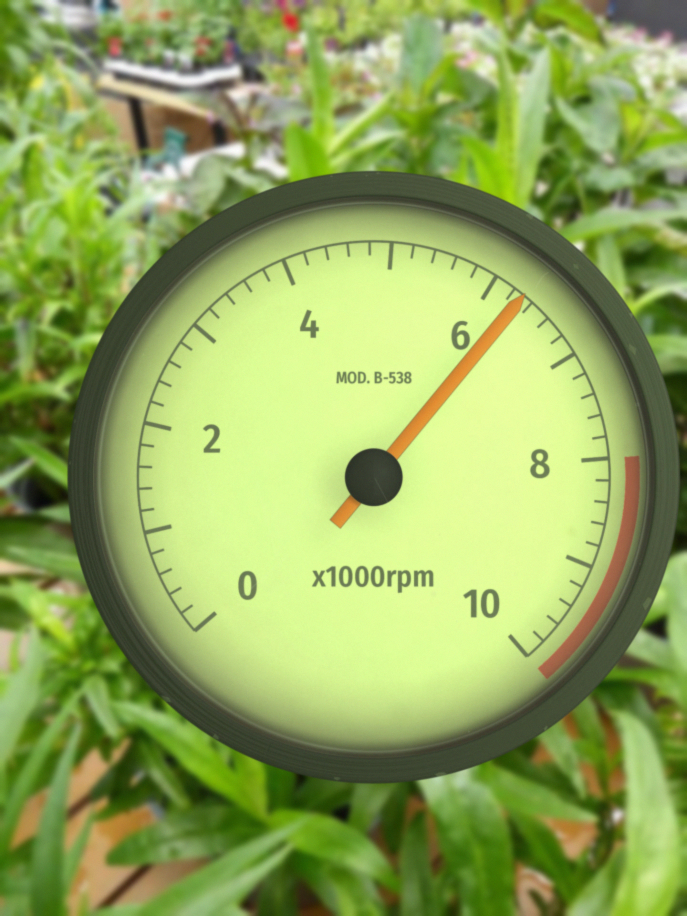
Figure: 6300 rpm
